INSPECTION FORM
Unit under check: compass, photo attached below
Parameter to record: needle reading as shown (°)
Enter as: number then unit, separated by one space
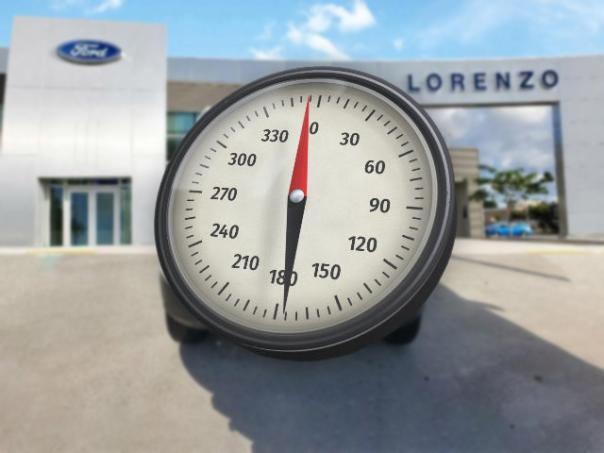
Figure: 355 °
